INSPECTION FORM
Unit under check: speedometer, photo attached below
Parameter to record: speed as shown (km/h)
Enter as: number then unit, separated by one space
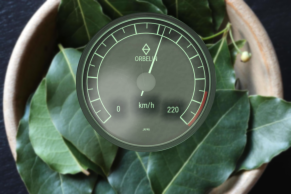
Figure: 125 km/h
